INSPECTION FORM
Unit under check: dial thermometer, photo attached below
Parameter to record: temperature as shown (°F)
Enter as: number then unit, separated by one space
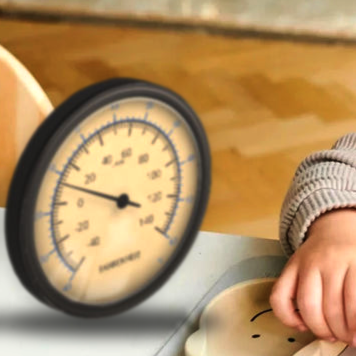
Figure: 10 °F
